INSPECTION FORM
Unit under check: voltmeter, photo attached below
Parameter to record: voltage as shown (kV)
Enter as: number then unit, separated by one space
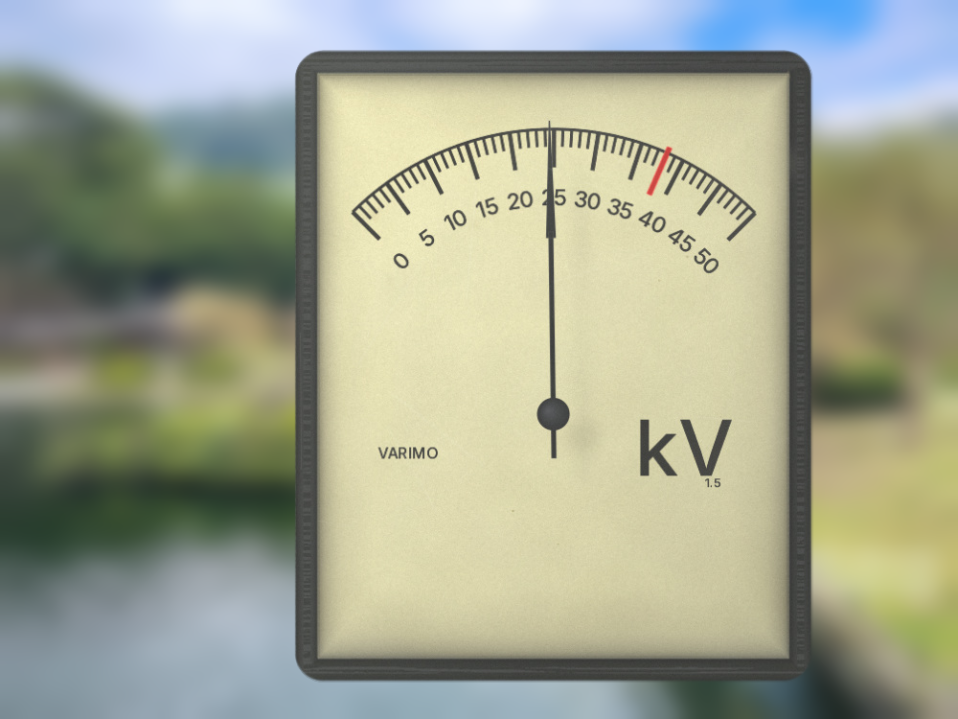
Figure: 24.5 kV
